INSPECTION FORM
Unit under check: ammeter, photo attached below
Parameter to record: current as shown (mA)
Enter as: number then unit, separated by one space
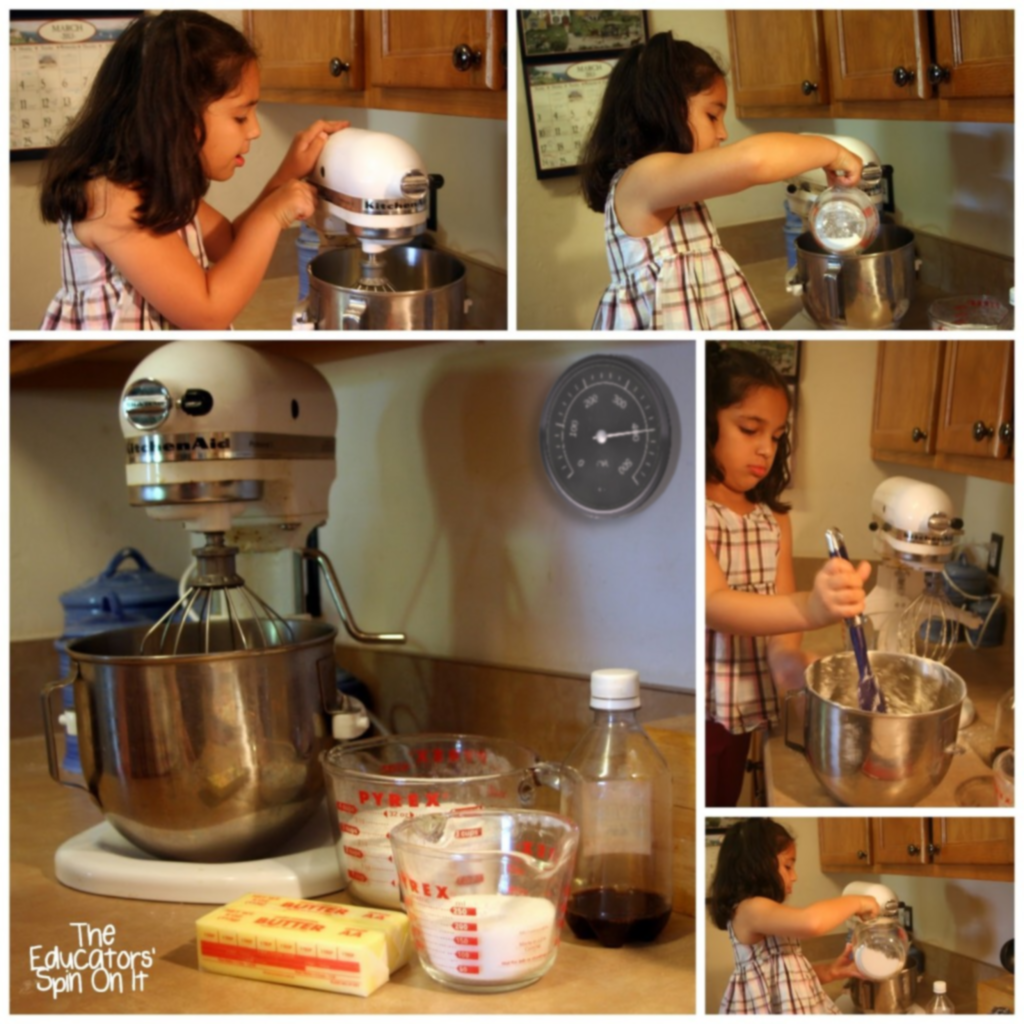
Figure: 400 mA
